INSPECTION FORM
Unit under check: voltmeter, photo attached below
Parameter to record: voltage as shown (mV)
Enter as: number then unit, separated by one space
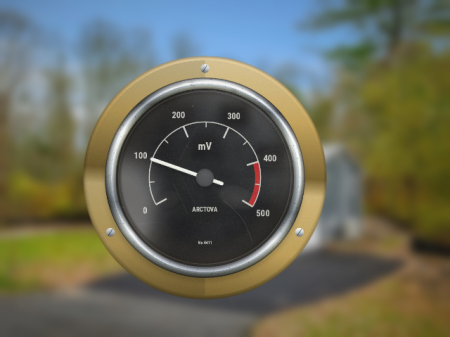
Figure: 100 mV
